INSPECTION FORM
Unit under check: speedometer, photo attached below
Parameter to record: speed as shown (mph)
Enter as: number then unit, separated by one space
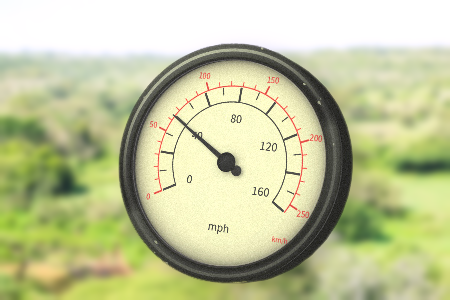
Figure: 40 mph
